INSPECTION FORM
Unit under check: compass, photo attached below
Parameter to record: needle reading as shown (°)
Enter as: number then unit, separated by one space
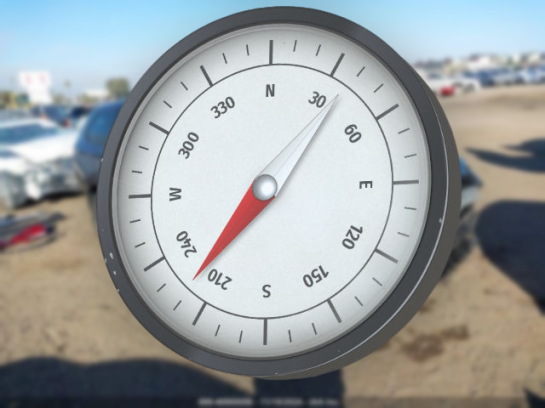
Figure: 220 °
